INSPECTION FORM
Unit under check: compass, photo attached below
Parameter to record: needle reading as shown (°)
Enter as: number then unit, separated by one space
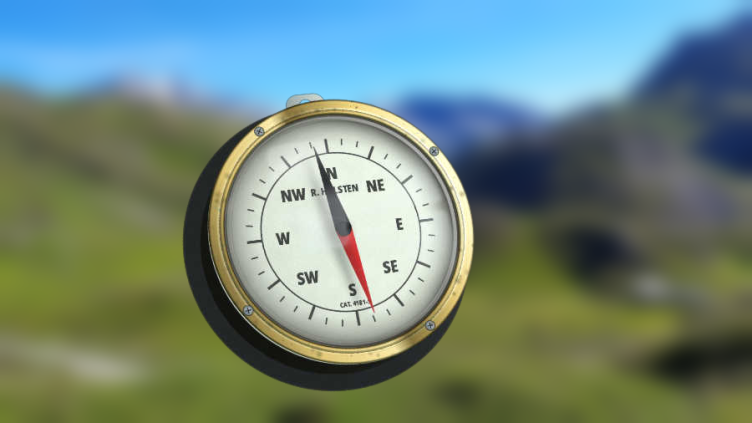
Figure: 170 °
